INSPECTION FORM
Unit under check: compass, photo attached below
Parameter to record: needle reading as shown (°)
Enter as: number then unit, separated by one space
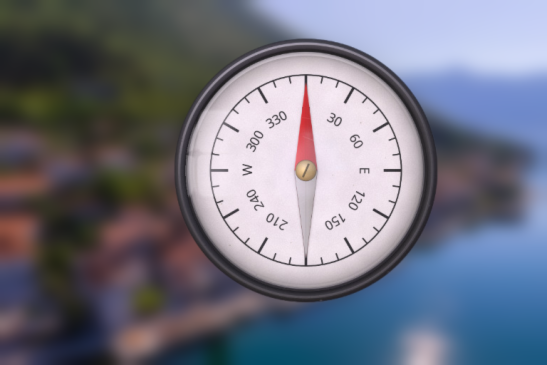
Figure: 0 °
